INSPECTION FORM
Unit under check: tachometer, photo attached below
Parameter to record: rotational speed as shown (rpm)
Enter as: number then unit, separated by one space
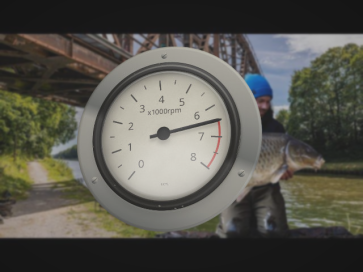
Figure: 6500 rpm
